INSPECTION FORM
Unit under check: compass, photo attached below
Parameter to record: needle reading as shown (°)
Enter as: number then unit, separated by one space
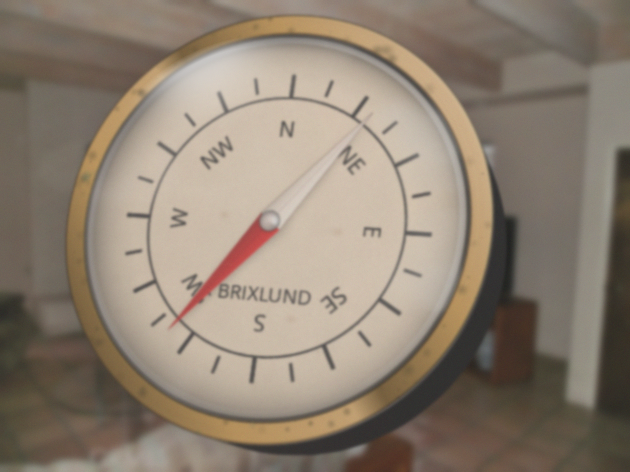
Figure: 217.5 °
